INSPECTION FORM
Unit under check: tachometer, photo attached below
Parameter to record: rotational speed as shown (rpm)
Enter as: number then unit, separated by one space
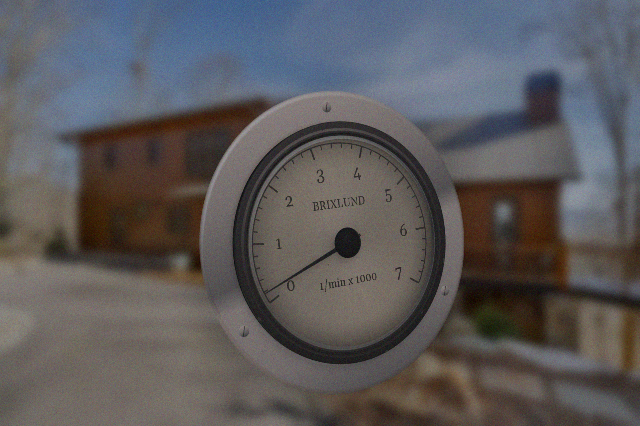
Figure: 200 rpm
